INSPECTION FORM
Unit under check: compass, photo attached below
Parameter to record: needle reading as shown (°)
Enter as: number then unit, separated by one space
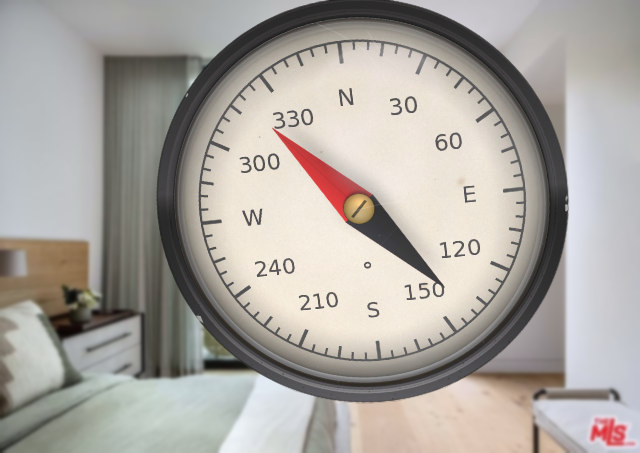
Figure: 320 °
